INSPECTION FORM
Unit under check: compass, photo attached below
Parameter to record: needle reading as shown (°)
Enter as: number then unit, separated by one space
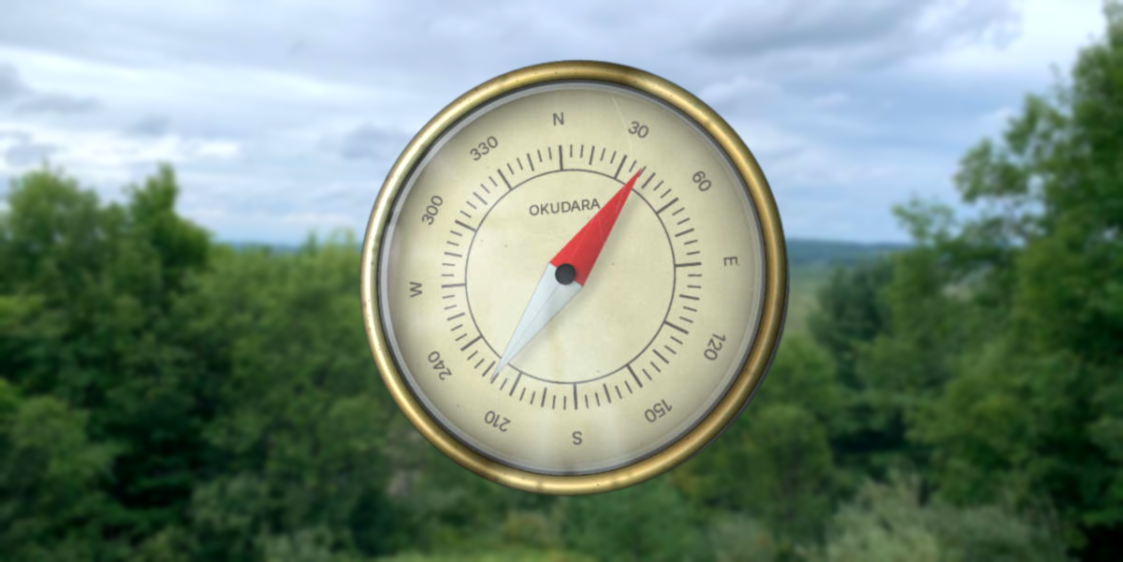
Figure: 40 °
